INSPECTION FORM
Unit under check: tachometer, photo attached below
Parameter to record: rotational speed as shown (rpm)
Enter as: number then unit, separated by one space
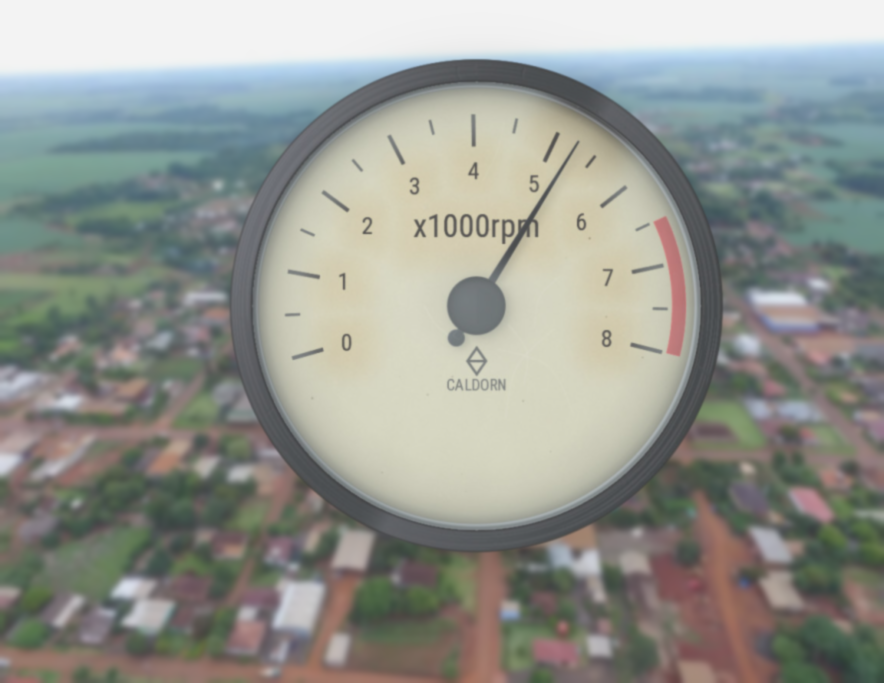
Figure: 5250 rpm
